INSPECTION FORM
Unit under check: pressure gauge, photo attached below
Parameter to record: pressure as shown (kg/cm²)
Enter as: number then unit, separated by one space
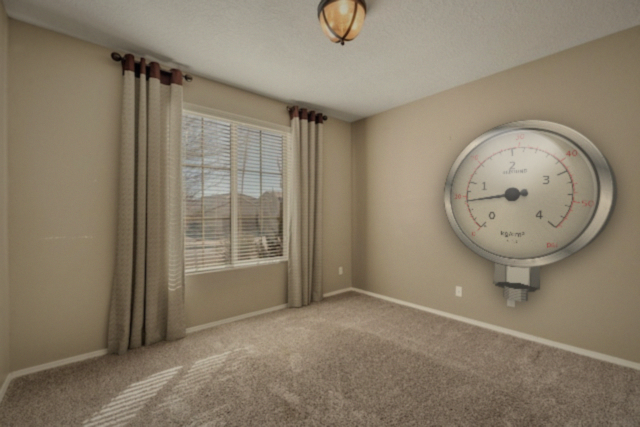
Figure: 0.6 kg/cm²
